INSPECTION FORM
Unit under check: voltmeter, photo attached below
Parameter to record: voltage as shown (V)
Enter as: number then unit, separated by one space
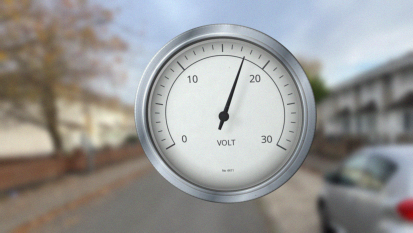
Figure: 17.5 V
